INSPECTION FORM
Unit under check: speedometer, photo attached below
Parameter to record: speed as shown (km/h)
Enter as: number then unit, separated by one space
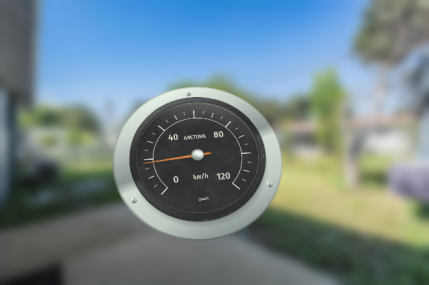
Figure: 17.5 km/h
